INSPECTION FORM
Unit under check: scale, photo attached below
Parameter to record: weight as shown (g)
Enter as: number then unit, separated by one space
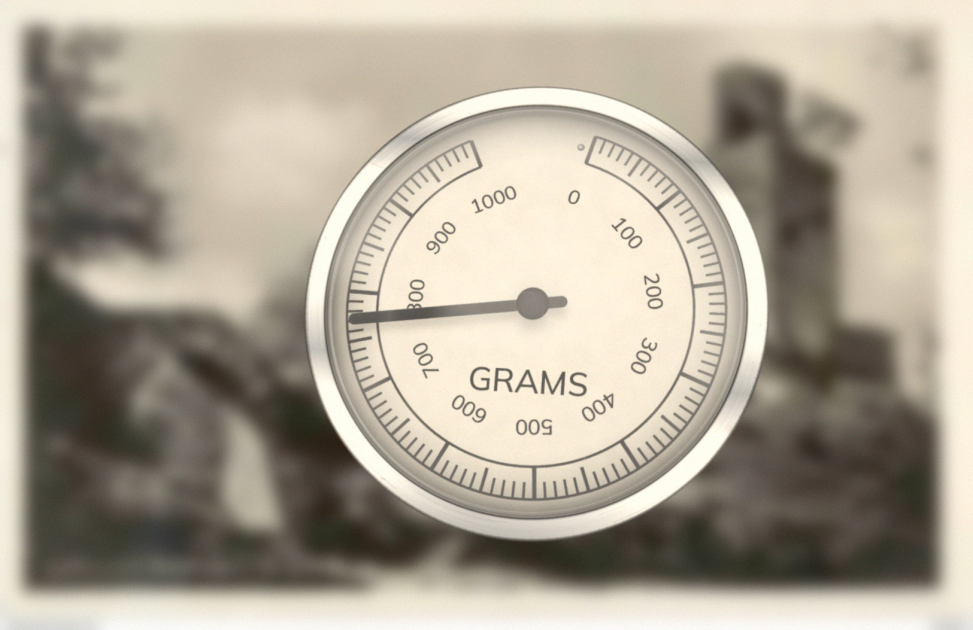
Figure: 770 g
